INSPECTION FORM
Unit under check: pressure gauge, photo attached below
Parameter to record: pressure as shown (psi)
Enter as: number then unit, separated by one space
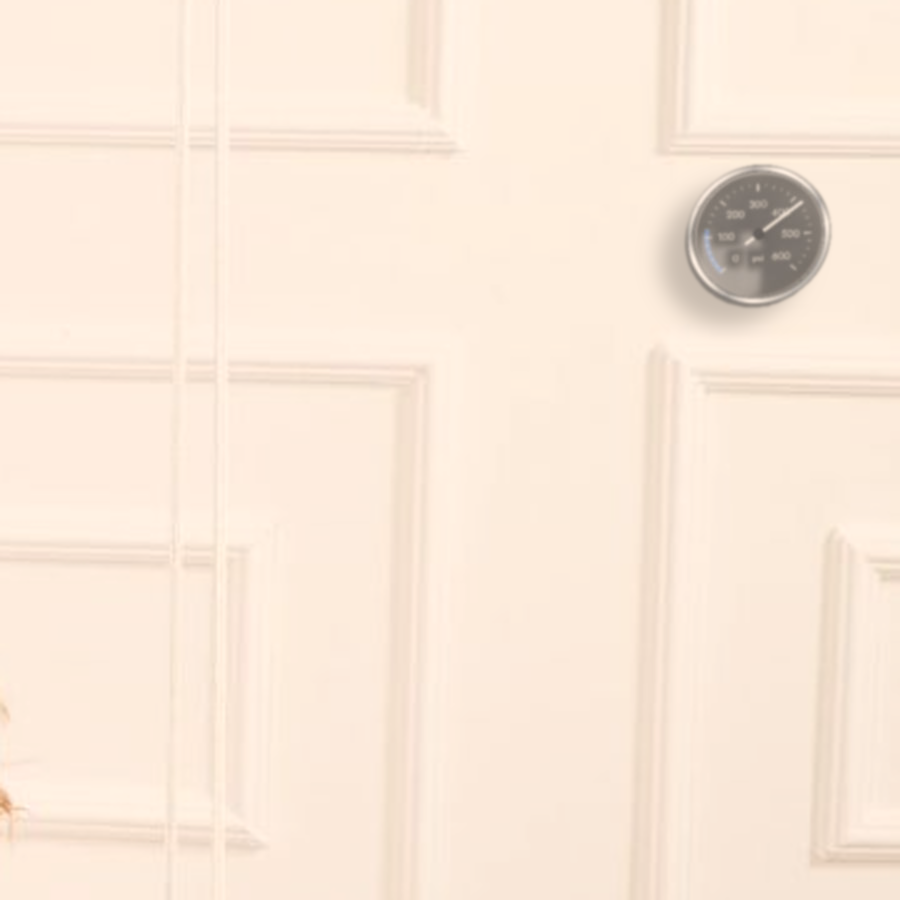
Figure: 420 psi
